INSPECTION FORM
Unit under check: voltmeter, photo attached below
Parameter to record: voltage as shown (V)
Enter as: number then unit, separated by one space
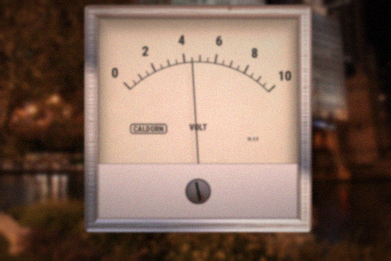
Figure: 4.5 V
